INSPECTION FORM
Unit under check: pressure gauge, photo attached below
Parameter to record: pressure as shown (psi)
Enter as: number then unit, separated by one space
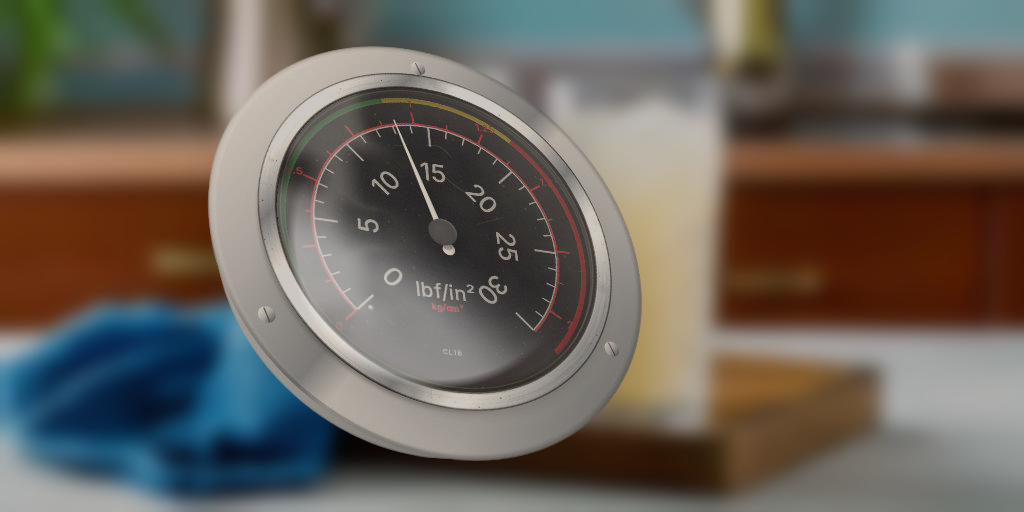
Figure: 13 psi
